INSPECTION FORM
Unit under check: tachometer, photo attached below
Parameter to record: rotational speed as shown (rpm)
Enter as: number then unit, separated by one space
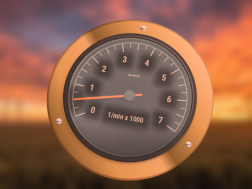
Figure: 500 rpm
